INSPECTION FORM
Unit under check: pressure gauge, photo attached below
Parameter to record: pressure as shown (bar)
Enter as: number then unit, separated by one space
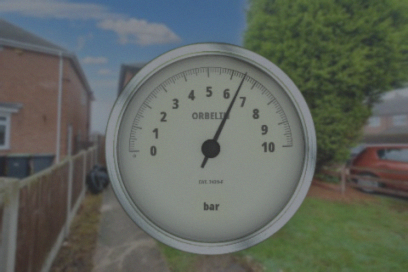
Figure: 6.5 bar
